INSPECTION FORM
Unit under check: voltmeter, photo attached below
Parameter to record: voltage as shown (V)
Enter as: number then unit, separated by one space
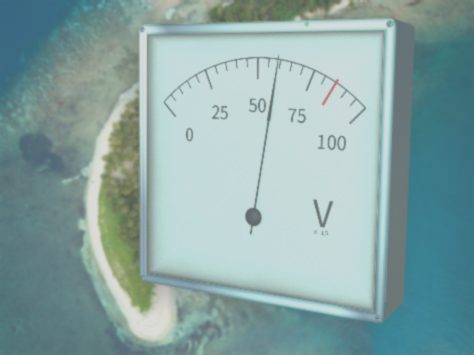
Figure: 60 V
